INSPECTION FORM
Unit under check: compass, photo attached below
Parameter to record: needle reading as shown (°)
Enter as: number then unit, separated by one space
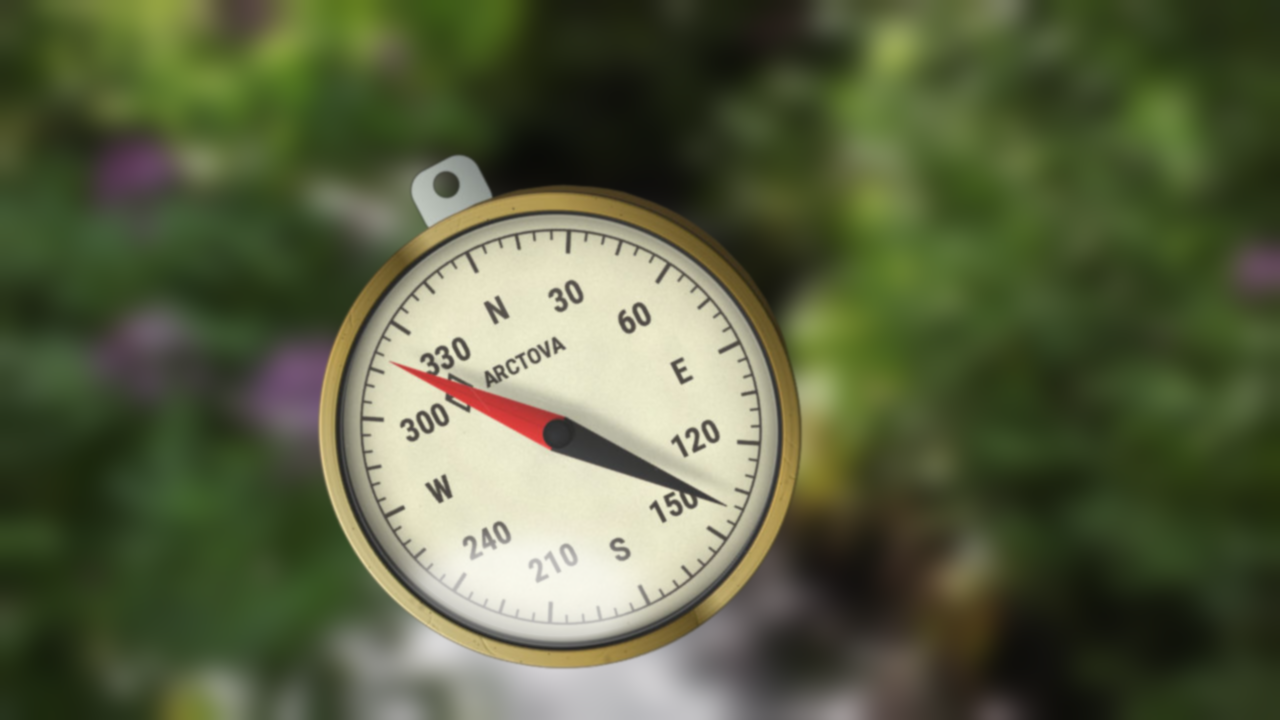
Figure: 320 °
